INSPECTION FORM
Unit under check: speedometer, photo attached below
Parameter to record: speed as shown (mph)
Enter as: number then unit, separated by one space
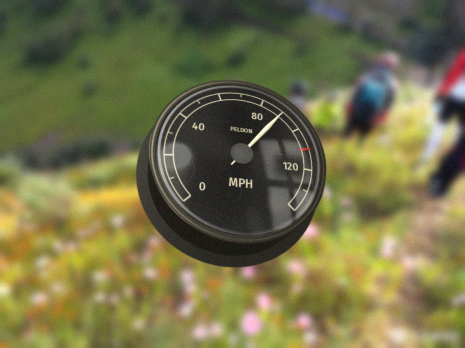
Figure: 90 mph
